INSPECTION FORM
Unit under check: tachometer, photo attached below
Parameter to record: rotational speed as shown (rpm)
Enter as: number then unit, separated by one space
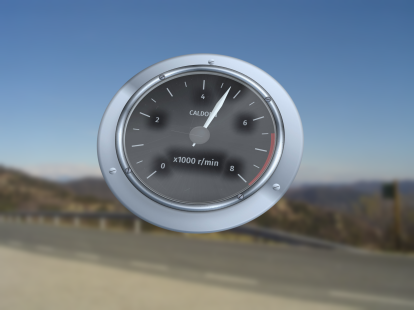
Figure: 4750 rpm
